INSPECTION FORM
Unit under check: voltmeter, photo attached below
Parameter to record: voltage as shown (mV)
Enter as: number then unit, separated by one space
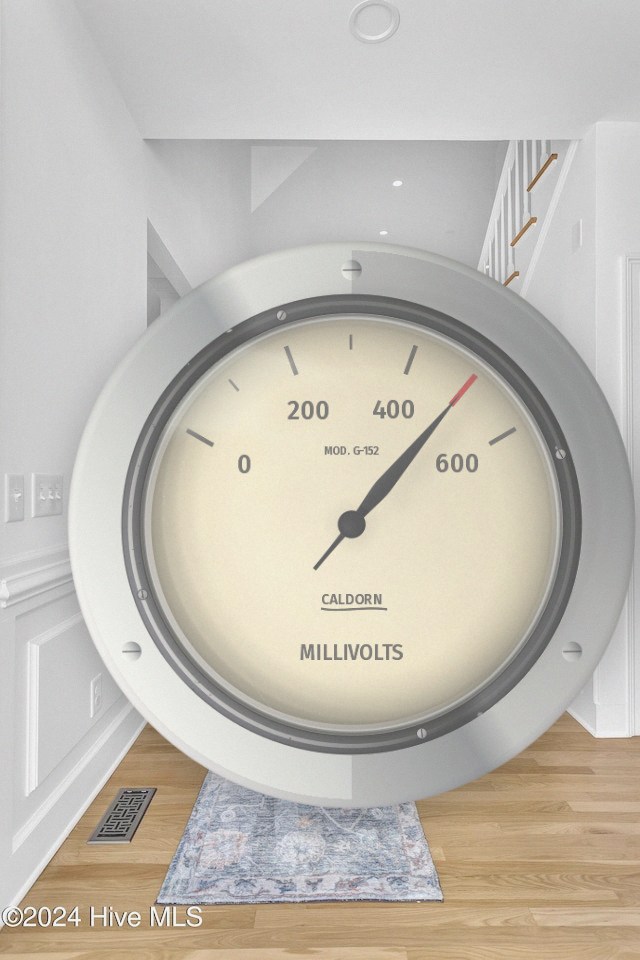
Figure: 500 mV
